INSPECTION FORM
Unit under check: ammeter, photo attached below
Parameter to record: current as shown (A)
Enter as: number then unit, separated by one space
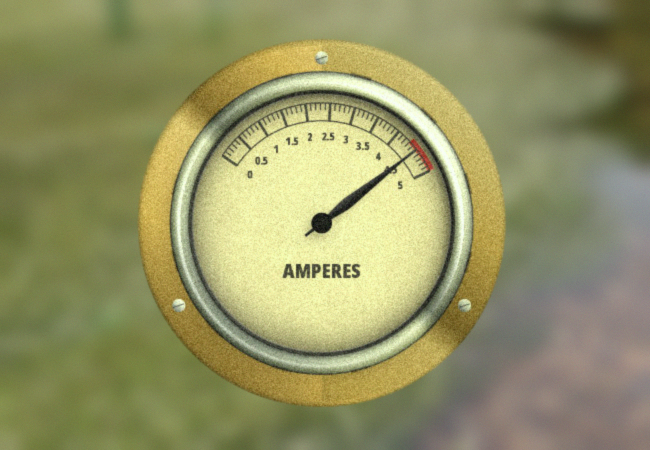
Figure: 4.5 A
